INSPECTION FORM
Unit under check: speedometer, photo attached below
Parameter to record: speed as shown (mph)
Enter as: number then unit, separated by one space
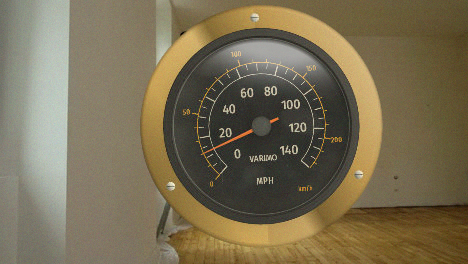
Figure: 12.5 mph
